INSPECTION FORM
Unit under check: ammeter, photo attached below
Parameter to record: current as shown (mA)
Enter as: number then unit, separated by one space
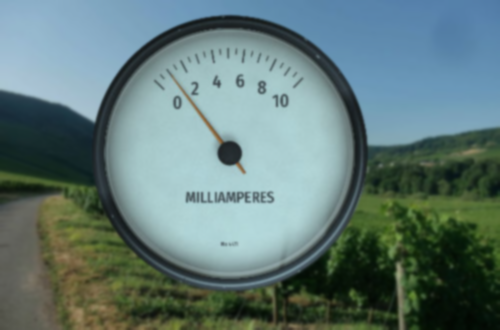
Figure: 1 mA
